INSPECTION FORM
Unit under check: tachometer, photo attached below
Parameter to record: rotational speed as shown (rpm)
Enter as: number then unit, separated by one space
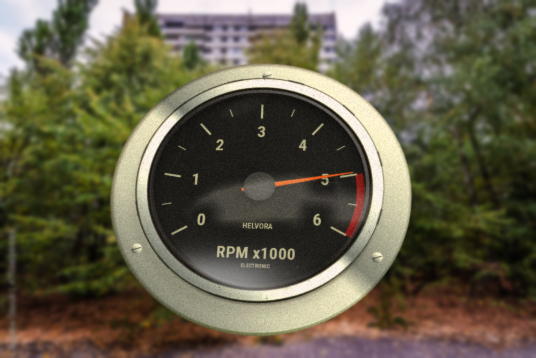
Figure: 5000 rpm
